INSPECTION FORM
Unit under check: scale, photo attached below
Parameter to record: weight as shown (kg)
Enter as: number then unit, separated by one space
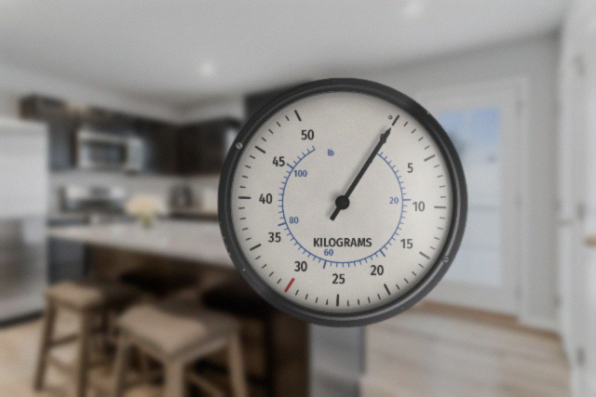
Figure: 0 kg
